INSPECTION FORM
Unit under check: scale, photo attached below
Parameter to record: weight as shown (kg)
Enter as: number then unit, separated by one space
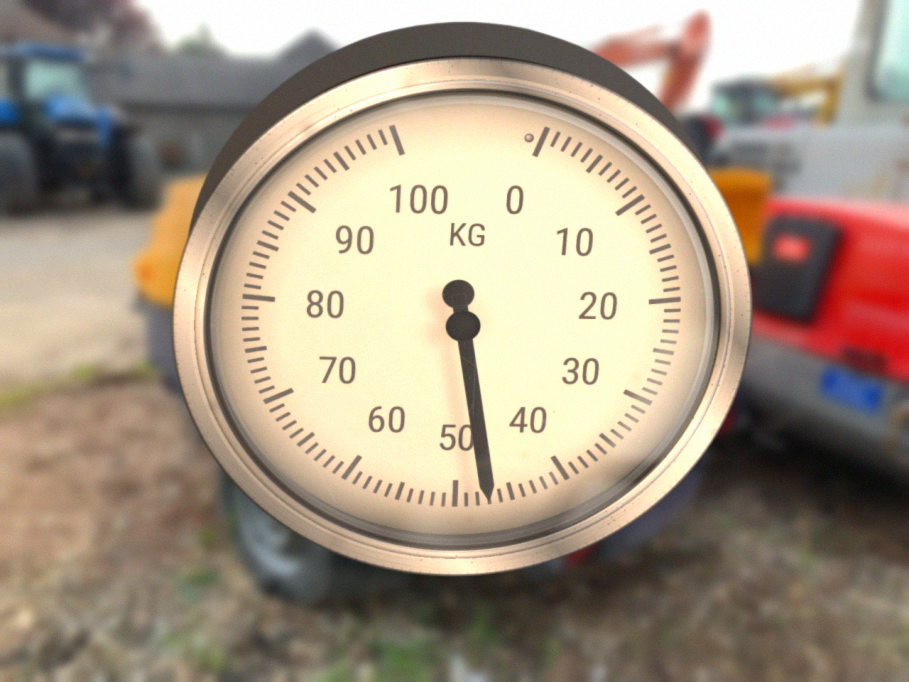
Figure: 47 kg
